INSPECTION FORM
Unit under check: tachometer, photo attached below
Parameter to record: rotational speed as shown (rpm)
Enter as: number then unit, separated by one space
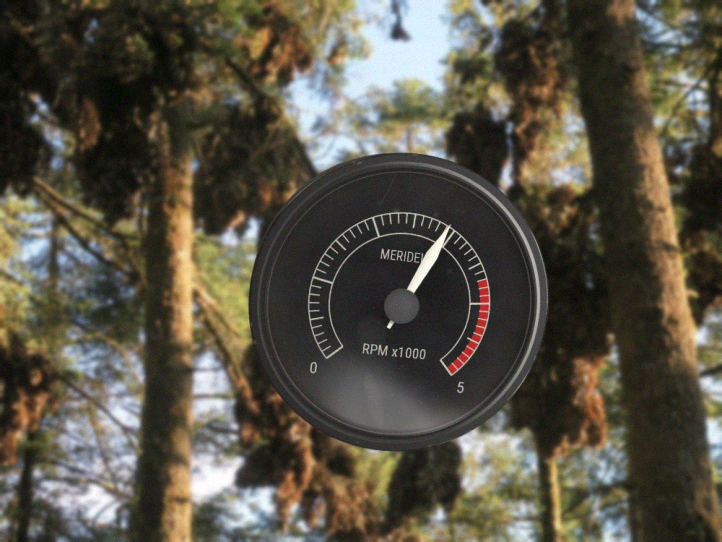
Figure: 2900 rpm
